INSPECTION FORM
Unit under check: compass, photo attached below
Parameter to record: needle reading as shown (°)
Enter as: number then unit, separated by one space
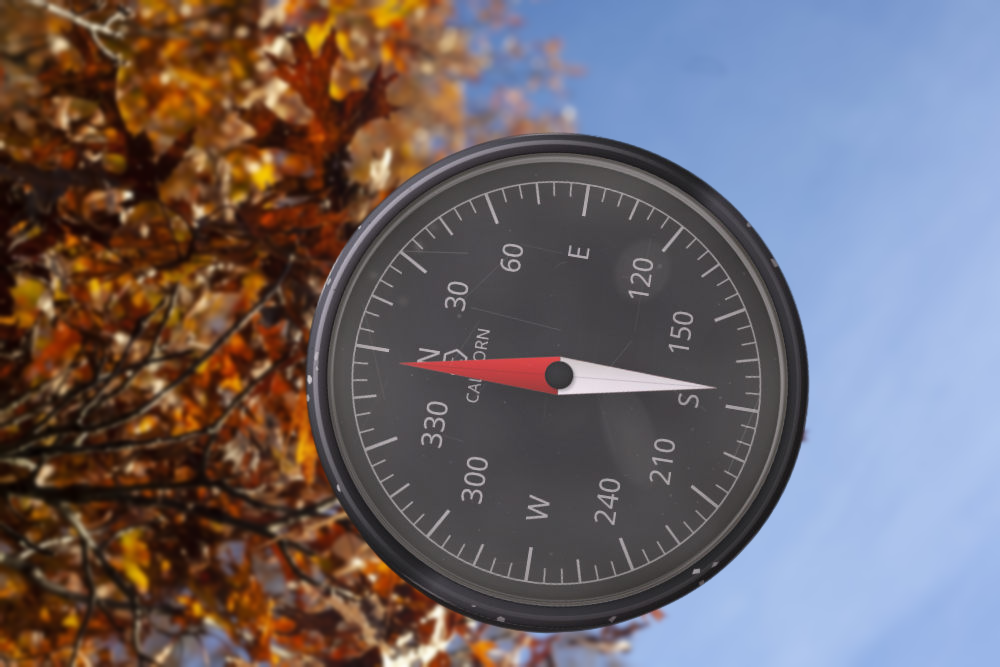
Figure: 355 °
